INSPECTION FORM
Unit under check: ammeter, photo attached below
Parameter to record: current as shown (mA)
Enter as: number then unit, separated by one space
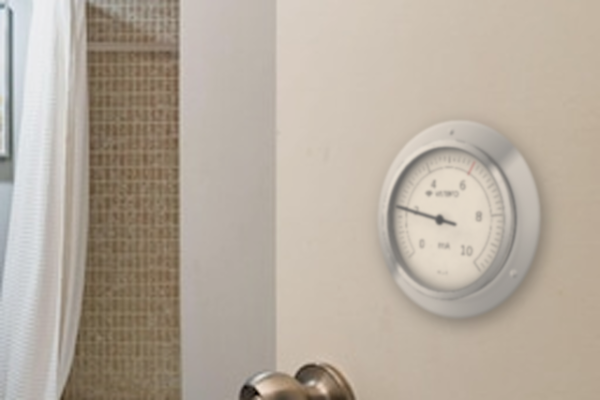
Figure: 2 mA
